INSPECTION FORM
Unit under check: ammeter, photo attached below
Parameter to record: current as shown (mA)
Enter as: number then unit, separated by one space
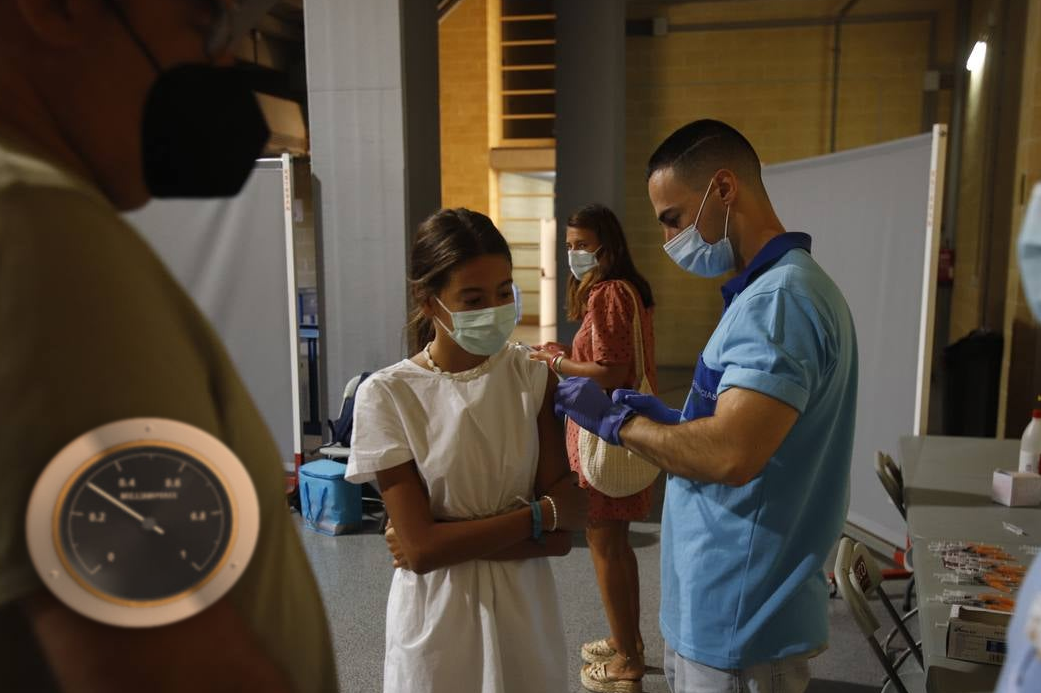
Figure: 0.3 mA
